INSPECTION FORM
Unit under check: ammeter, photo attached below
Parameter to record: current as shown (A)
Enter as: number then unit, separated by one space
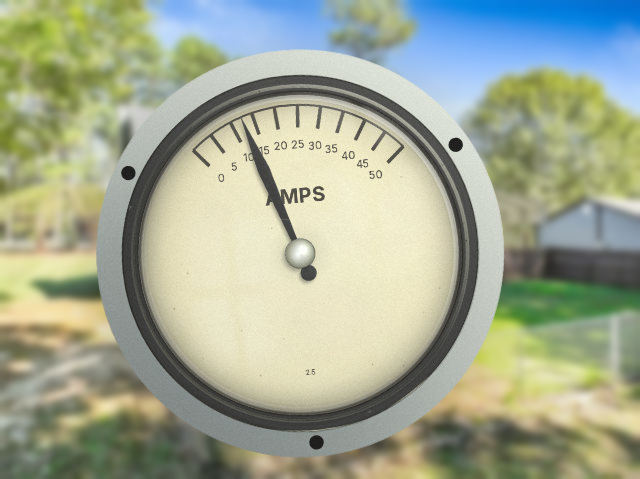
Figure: 12.5 A
